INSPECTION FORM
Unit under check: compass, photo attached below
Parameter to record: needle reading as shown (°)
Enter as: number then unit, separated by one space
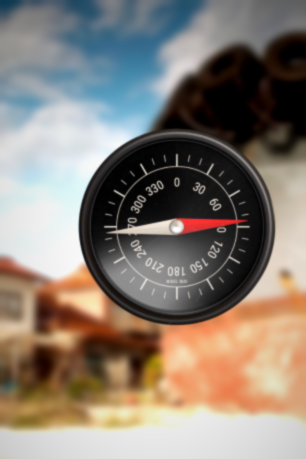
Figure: 85 °
